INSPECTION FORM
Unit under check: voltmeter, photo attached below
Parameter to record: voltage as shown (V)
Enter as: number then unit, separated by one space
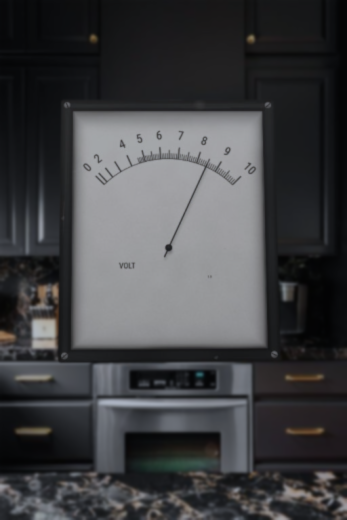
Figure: 8.5 V
